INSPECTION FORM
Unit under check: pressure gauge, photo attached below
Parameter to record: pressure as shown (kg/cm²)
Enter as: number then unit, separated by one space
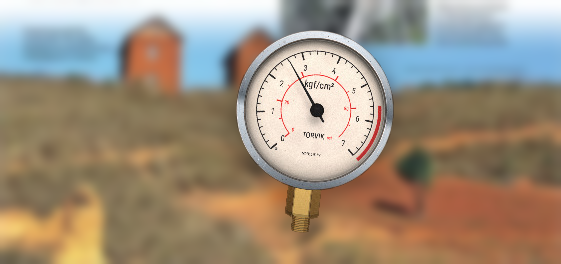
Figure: 2.6 kg/cm²
